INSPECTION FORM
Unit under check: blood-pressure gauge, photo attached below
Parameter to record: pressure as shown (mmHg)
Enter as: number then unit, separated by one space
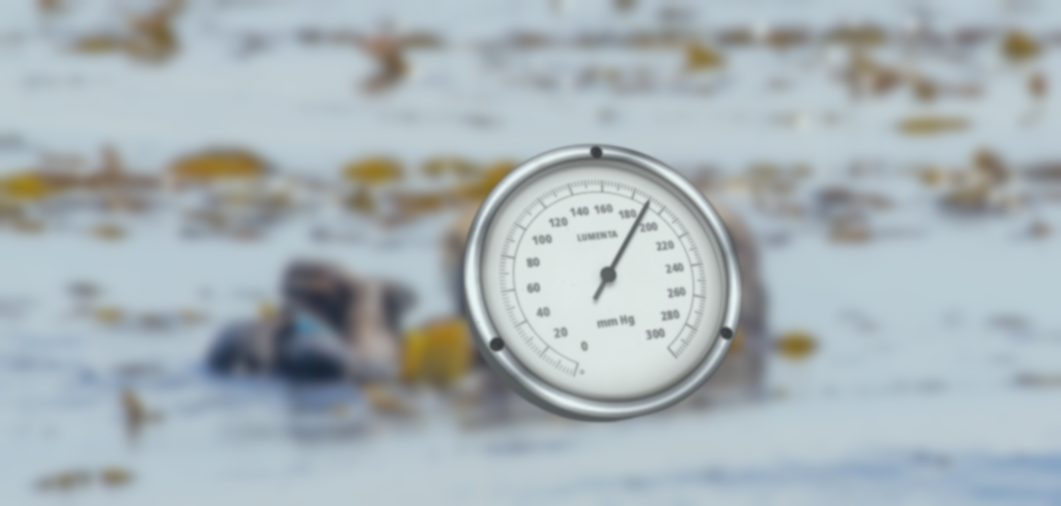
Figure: 190 mmHg
